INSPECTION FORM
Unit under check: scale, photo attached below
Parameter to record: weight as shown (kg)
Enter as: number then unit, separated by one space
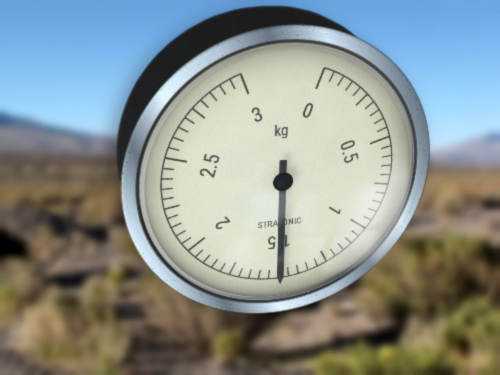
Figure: 1.5 kg
